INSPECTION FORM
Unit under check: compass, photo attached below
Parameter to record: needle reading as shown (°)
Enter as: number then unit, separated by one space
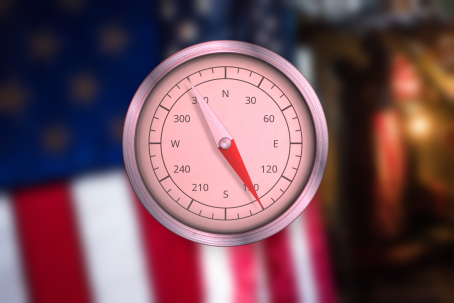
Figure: 150 °
